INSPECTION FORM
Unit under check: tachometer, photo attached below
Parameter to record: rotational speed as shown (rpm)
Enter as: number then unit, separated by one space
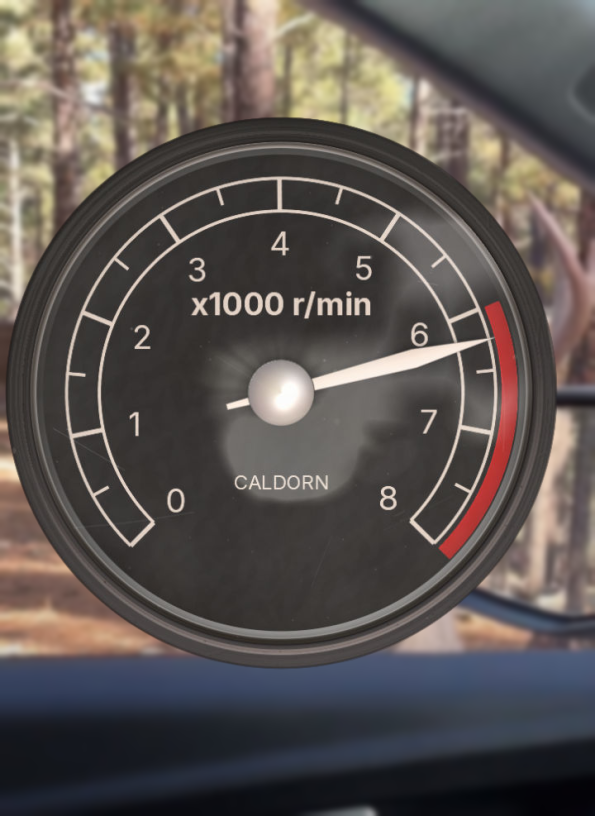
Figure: 6250 rpm
